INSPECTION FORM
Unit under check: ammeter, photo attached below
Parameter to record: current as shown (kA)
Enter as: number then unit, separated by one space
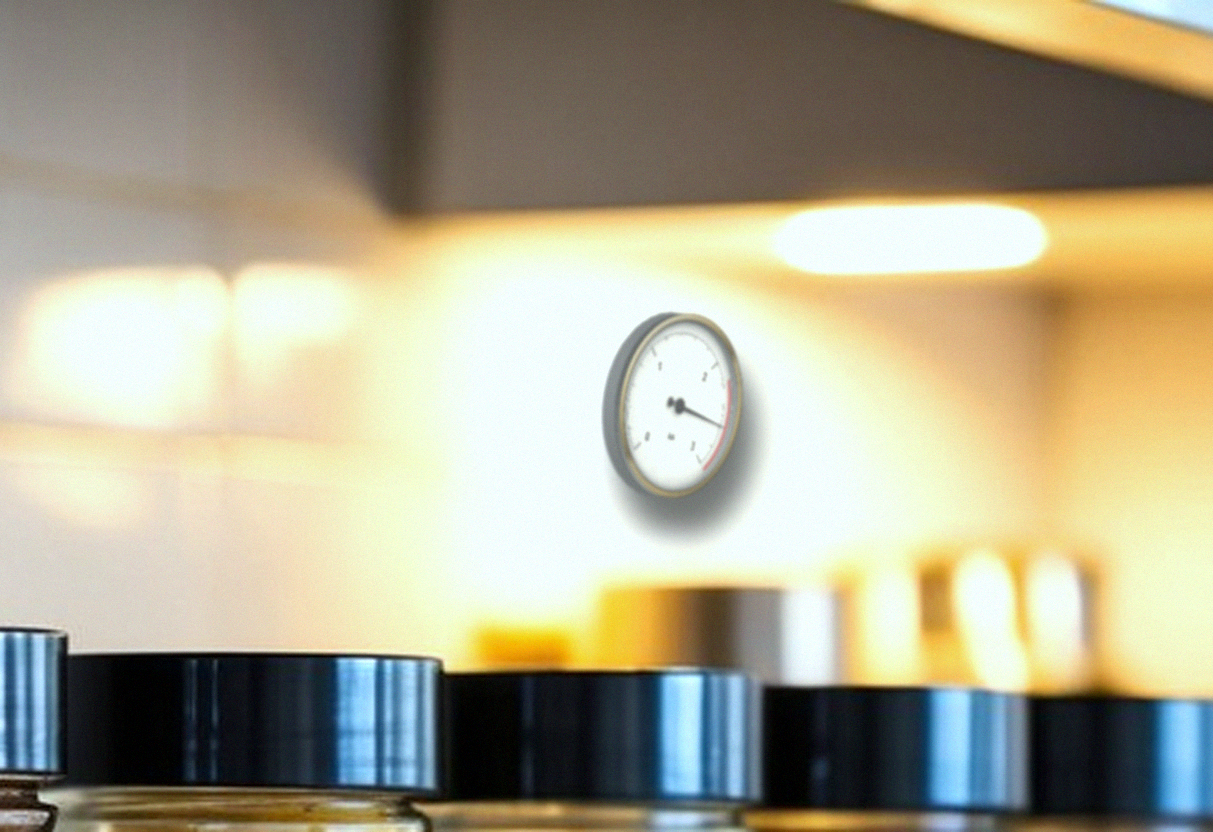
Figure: 2.6 kA
